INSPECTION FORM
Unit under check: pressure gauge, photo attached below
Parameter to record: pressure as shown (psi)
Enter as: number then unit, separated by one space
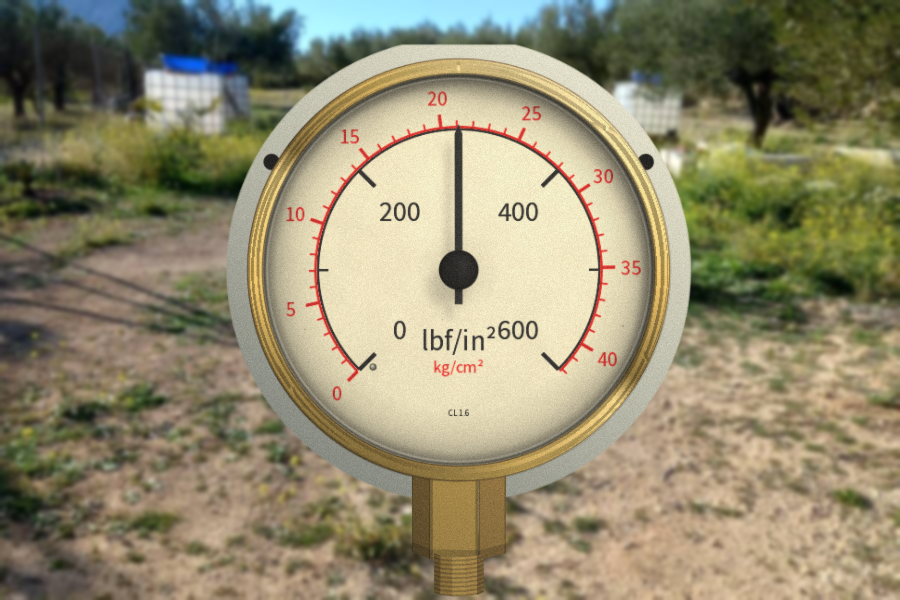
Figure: 300 psi
